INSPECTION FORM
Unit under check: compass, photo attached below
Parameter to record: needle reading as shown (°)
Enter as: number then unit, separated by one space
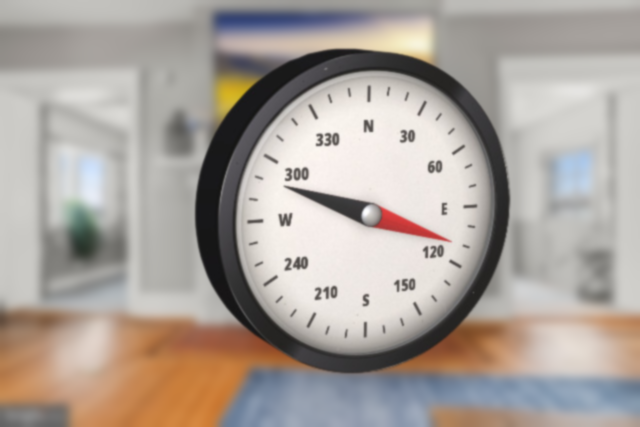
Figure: 110 °
